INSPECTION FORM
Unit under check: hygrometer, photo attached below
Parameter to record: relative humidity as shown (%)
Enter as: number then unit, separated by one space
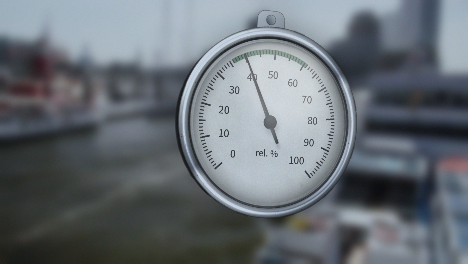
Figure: 40 %
